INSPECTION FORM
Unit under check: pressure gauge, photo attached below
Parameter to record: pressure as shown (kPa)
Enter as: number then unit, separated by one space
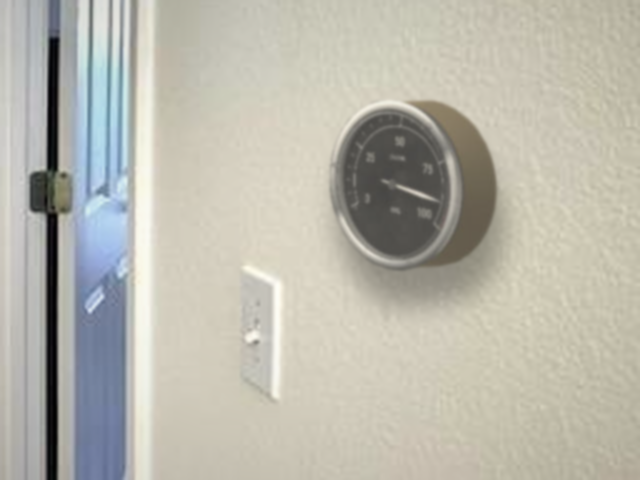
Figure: 90 kPa
